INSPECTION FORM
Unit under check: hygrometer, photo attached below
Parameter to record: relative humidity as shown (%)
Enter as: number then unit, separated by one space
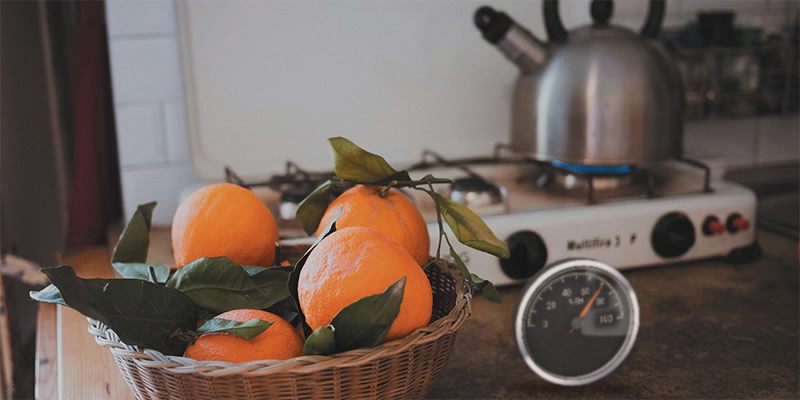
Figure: 70 %
